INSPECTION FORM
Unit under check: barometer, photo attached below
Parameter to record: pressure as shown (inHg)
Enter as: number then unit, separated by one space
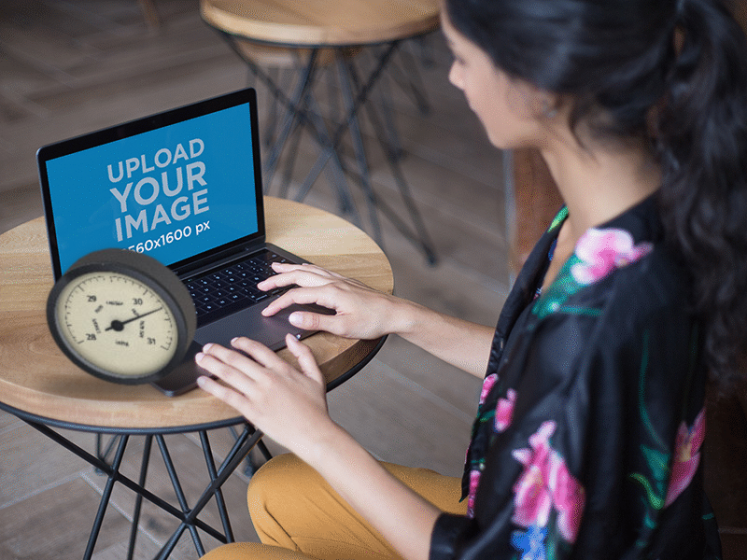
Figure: 30.3 inHg
